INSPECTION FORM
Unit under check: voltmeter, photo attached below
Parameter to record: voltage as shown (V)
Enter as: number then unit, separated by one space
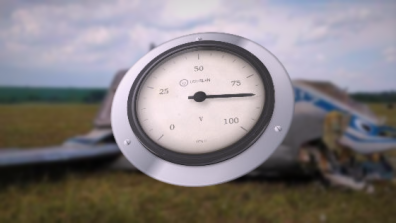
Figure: 85 V
